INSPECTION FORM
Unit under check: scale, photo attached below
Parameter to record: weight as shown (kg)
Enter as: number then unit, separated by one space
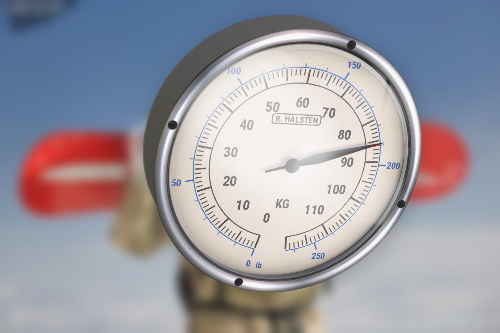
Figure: 85 kg
